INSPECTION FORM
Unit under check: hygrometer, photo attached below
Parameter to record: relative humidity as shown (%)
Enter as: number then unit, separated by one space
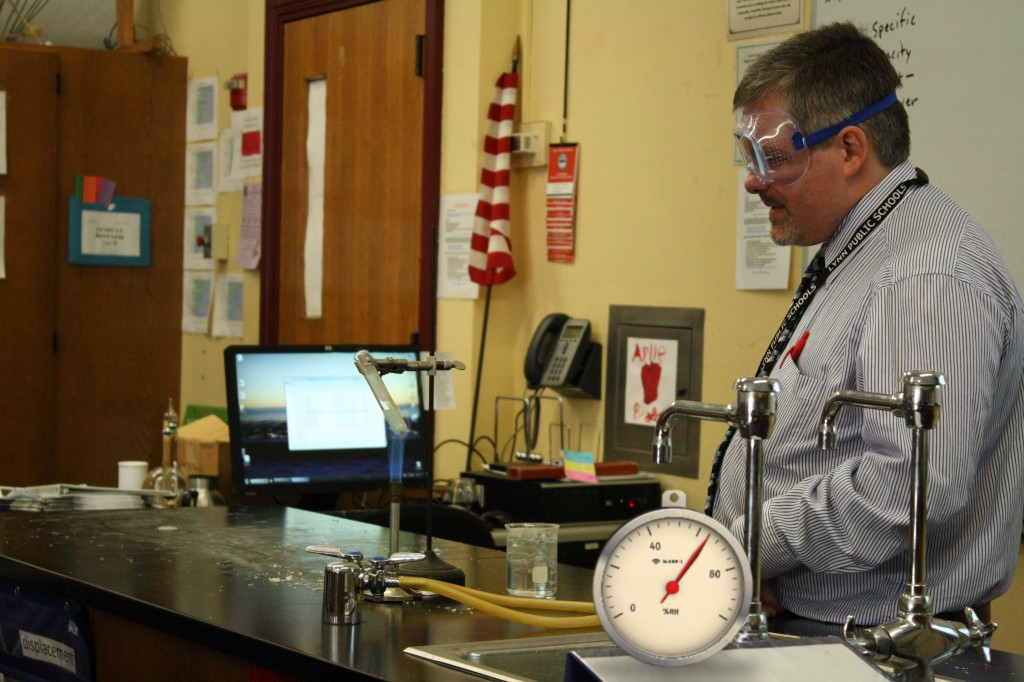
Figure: 64 %
